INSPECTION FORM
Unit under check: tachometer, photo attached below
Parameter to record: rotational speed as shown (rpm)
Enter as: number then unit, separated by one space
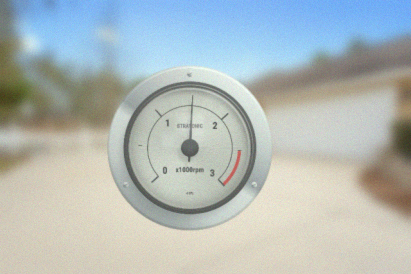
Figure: 1500 rpm
